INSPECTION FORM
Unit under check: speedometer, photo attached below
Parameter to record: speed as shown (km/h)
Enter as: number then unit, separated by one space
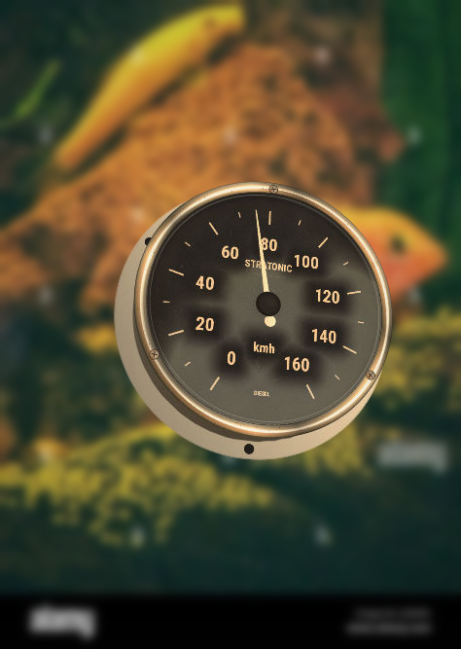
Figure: 75 km/h
